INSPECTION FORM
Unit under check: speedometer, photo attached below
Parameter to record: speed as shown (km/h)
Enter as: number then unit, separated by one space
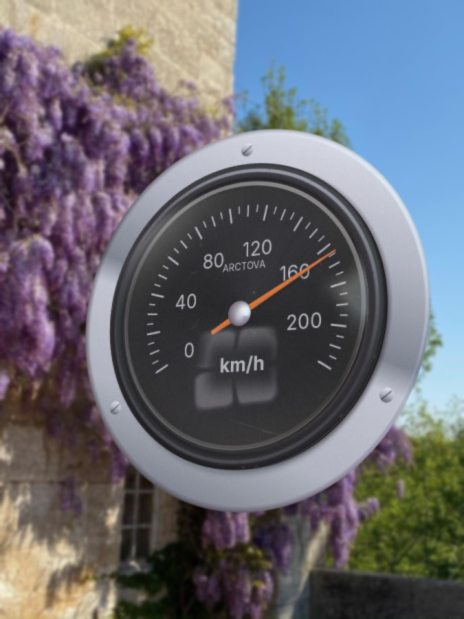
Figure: 165 km/h
